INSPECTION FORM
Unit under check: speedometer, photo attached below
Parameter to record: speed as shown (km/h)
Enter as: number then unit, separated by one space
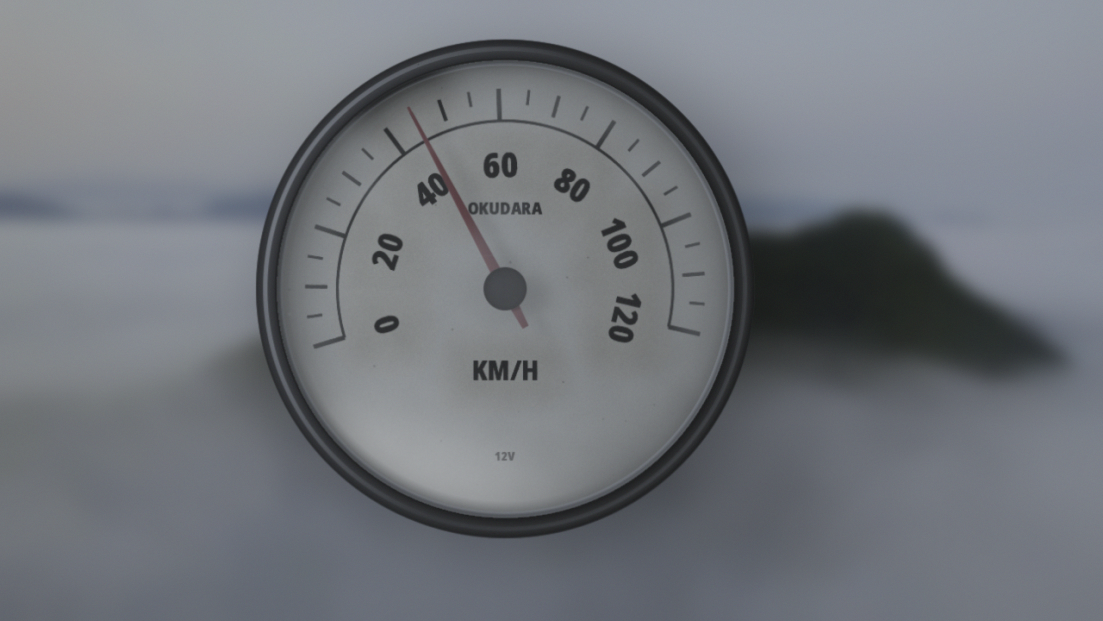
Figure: 45 km/h
